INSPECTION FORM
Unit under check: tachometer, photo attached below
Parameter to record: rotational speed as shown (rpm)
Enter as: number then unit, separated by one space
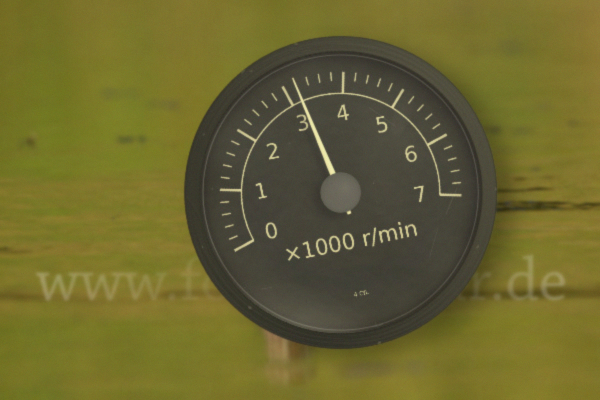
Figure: 3200 rpm
